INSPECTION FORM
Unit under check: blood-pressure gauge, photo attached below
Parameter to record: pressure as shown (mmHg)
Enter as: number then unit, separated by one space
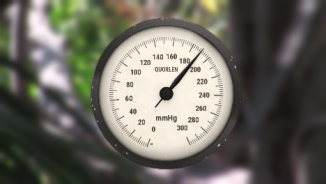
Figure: 190 mmHg
